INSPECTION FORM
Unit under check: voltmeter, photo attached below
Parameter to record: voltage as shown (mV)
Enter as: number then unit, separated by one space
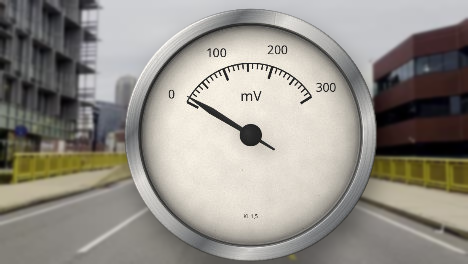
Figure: 10 mV
